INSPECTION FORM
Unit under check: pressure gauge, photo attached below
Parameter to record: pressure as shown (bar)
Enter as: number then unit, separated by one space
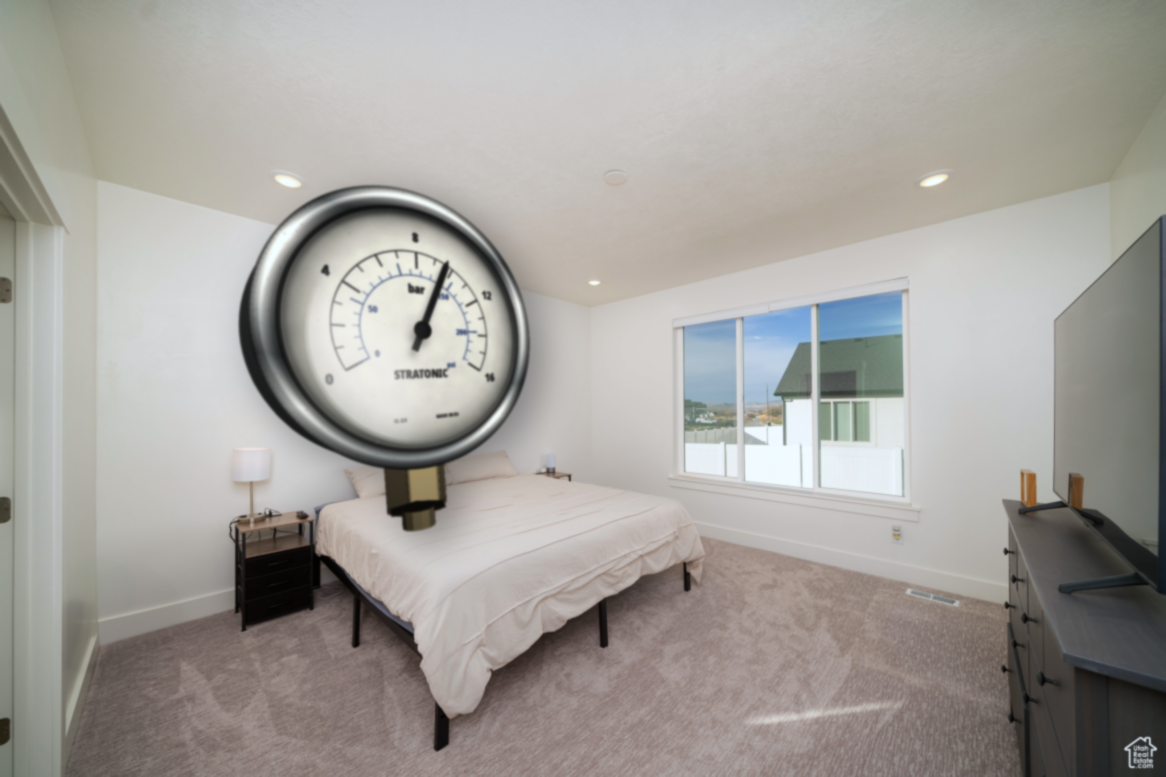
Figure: 9.5 bar
